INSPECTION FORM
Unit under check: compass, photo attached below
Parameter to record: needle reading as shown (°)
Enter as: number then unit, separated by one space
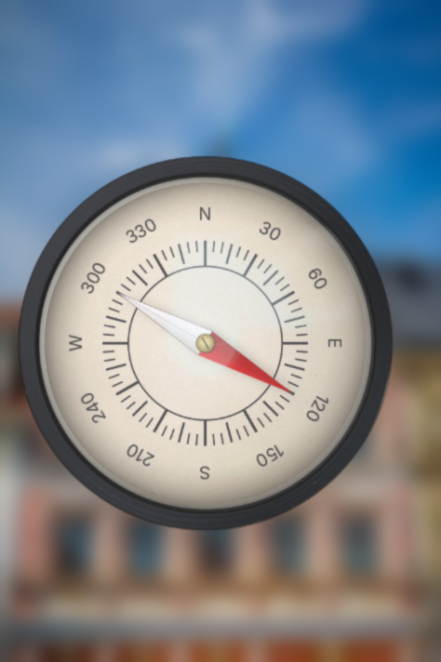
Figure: 120 °
